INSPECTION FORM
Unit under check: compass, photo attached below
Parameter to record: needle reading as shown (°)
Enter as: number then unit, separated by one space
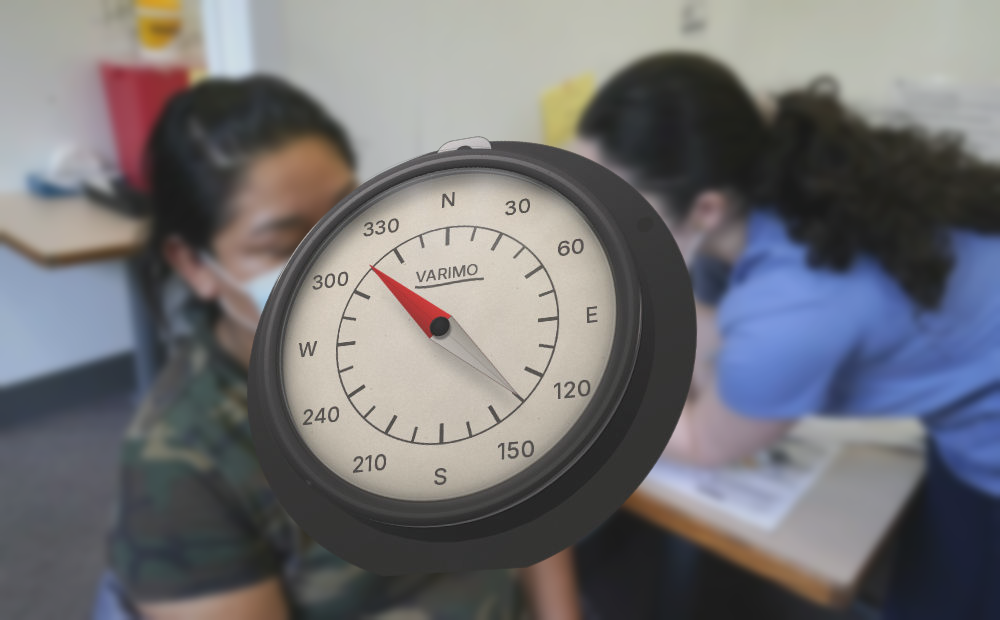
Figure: 315 °
